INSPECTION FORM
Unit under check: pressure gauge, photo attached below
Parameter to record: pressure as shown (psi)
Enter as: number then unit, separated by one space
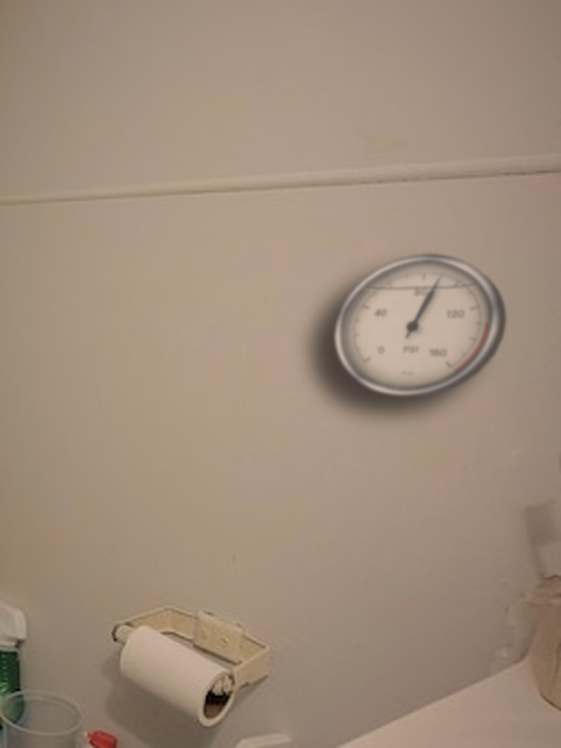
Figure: 90 psi
